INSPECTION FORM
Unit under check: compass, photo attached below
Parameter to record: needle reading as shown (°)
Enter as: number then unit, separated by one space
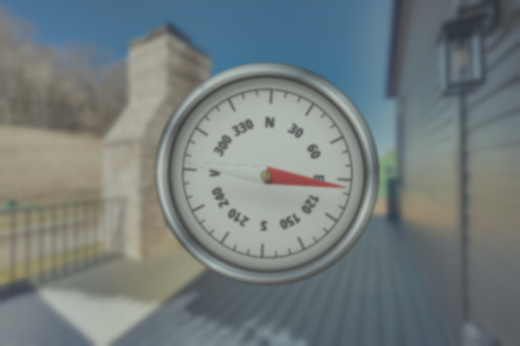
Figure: 95 °
